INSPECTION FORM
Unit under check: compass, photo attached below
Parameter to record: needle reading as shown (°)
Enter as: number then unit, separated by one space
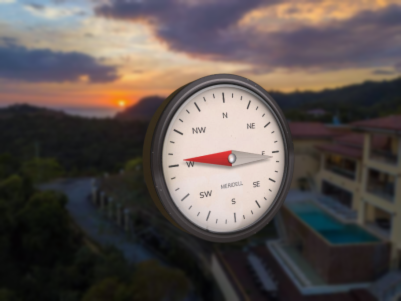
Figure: 275 °
